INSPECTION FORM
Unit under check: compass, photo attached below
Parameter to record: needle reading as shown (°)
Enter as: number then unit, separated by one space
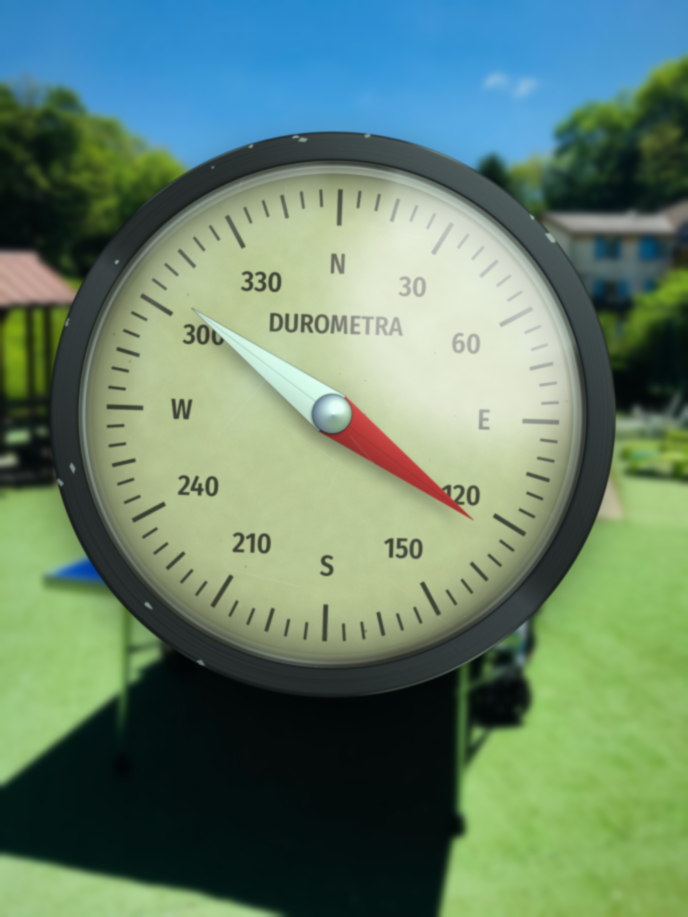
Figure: 125 °
